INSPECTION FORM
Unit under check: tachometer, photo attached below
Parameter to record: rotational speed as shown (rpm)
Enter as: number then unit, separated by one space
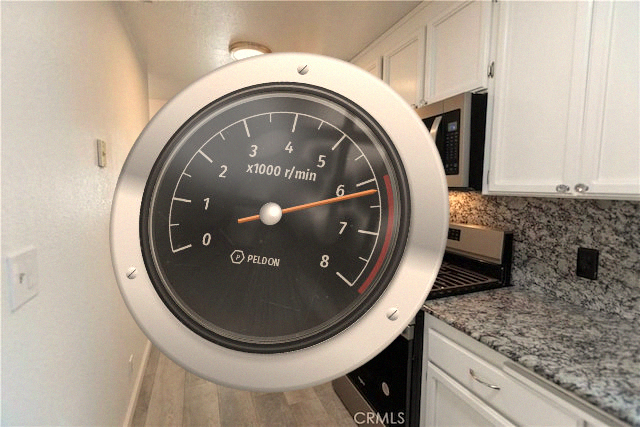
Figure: 6250 rpm
